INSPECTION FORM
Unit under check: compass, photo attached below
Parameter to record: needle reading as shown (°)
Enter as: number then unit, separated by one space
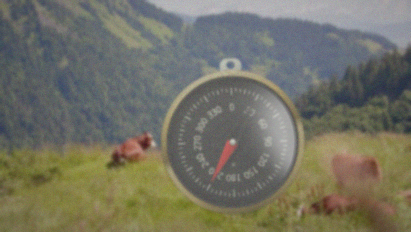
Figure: 210 °
